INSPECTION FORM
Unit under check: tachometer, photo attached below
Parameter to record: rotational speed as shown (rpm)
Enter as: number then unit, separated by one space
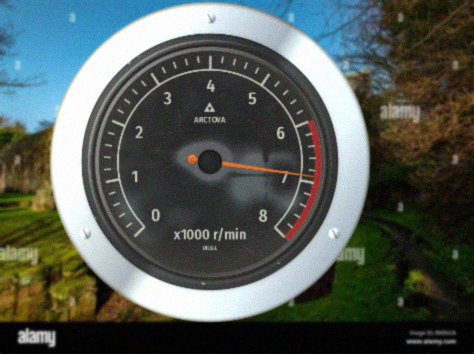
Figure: 6900 rpm
